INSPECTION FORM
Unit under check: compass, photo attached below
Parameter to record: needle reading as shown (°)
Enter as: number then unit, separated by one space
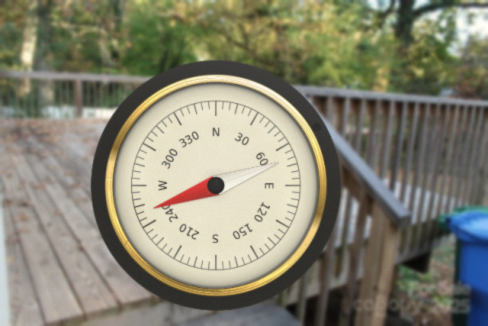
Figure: 250 °
